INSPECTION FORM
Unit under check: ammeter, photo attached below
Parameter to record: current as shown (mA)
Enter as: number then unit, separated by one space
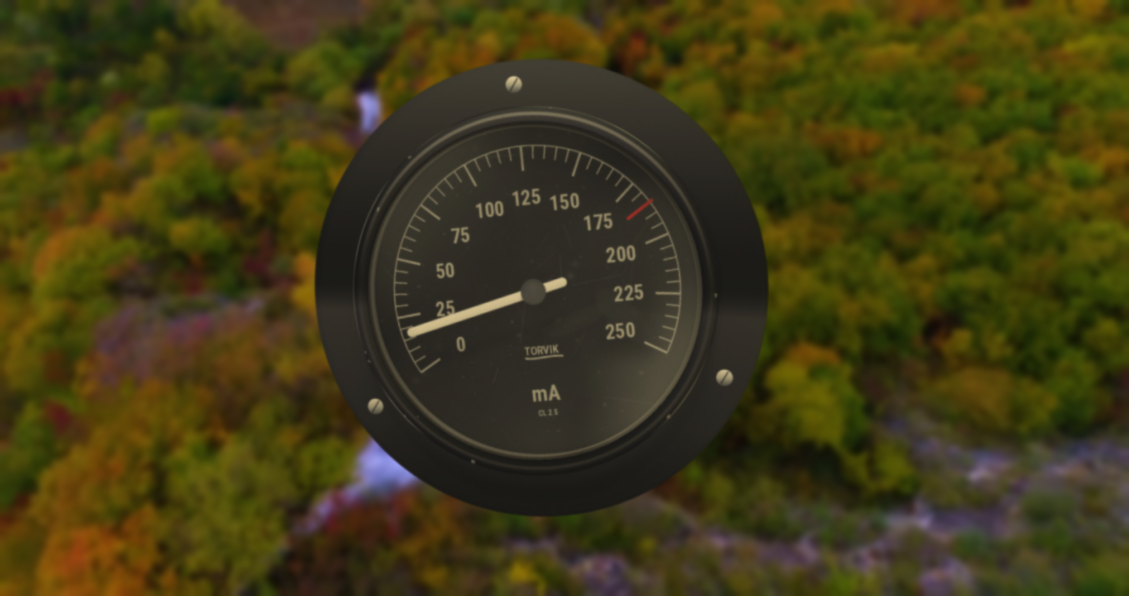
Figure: 17.5 mA
